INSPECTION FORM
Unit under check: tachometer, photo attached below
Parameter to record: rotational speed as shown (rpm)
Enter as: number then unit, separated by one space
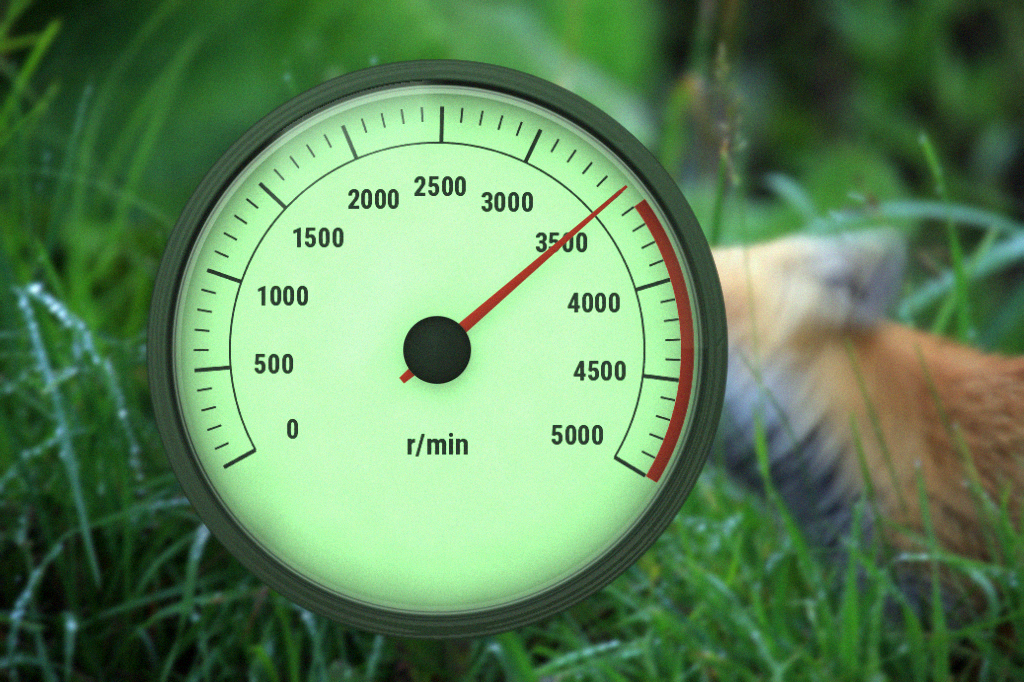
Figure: 3500 rpm
